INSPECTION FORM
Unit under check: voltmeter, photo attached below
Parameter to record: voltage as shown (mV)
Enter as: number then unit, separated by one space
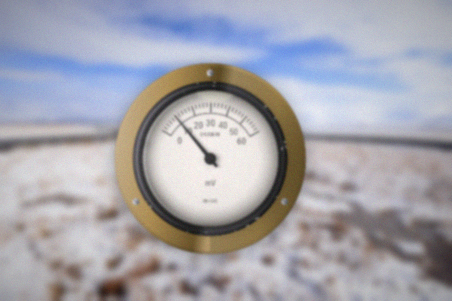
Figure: 10 mV
